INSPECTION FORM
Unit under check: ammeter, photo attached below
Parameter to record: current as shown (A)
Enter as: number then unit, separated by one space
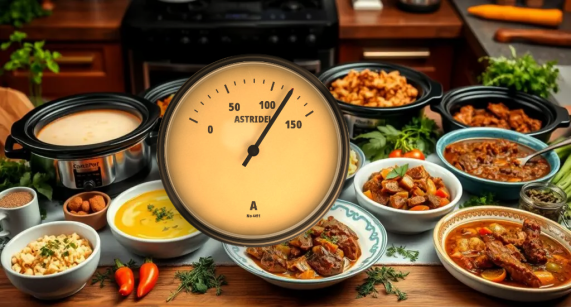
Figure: 120 A
